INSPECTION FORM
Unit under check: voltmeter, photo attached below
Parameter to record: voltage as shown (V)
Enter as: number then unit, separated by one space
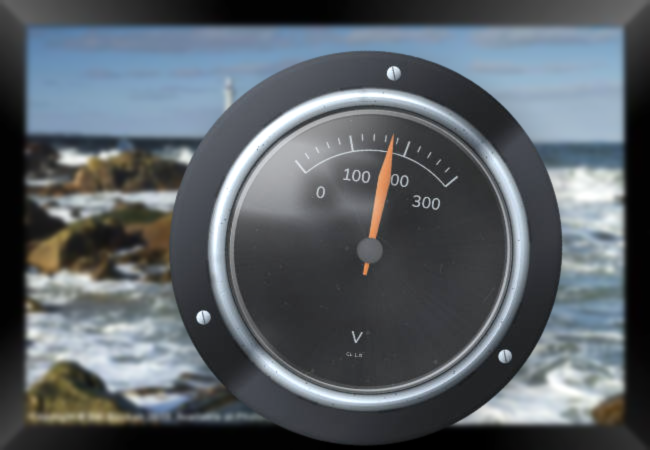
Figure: 170 V
